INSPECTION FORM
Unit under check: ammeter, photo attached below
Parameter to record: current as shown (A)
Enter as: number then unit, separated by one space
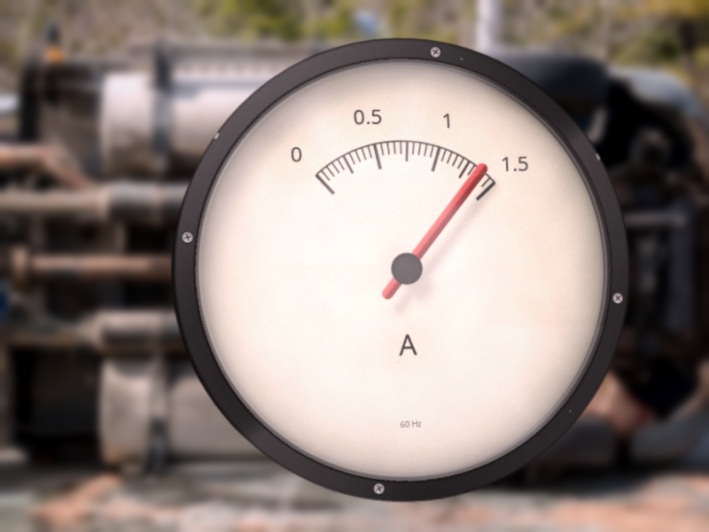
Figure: 1.35 A
